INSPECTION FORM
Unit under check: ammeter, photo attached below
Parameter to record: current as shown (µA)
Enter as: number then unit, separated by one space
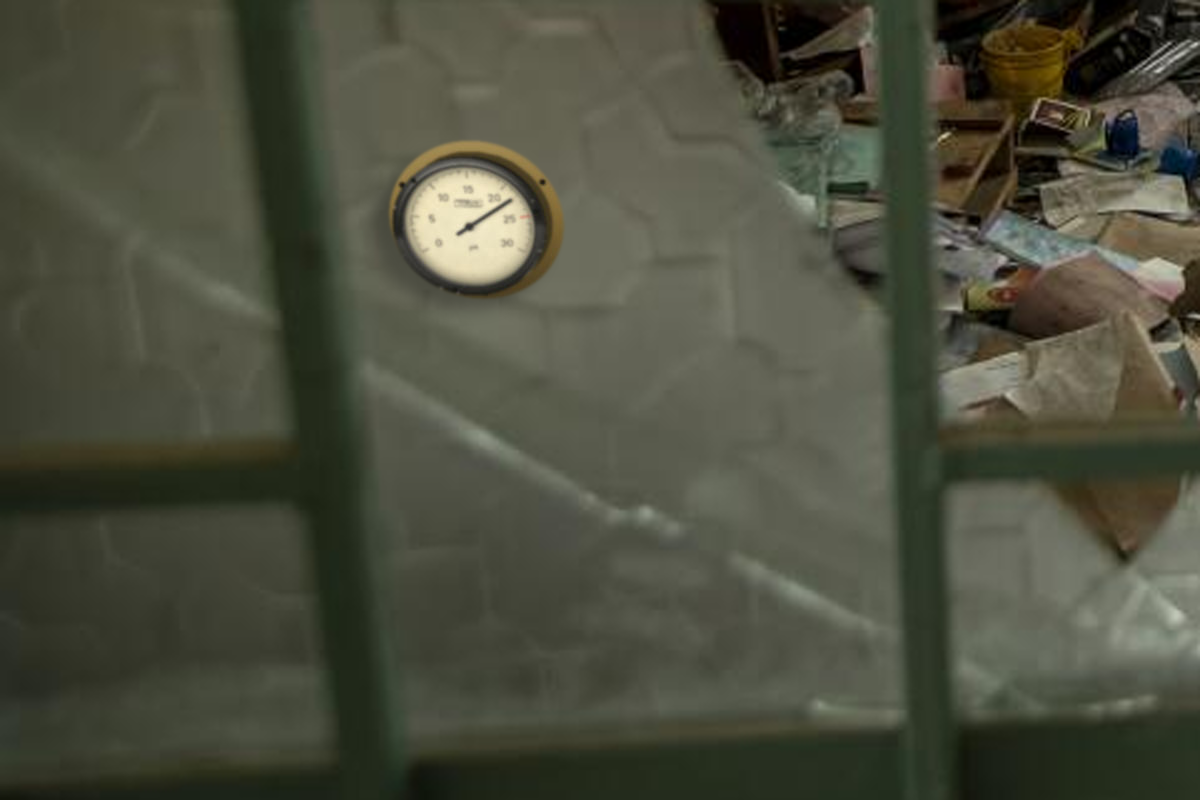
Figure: 22 µA
